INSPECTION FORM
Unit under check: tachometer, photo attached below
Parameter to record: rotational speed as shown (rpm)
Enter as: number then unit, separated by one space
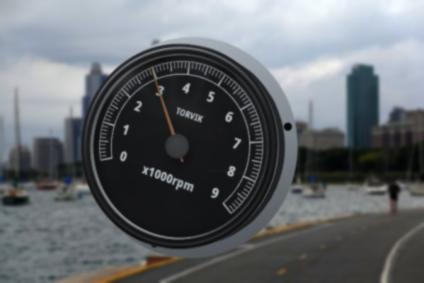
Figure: 3000 rpm
